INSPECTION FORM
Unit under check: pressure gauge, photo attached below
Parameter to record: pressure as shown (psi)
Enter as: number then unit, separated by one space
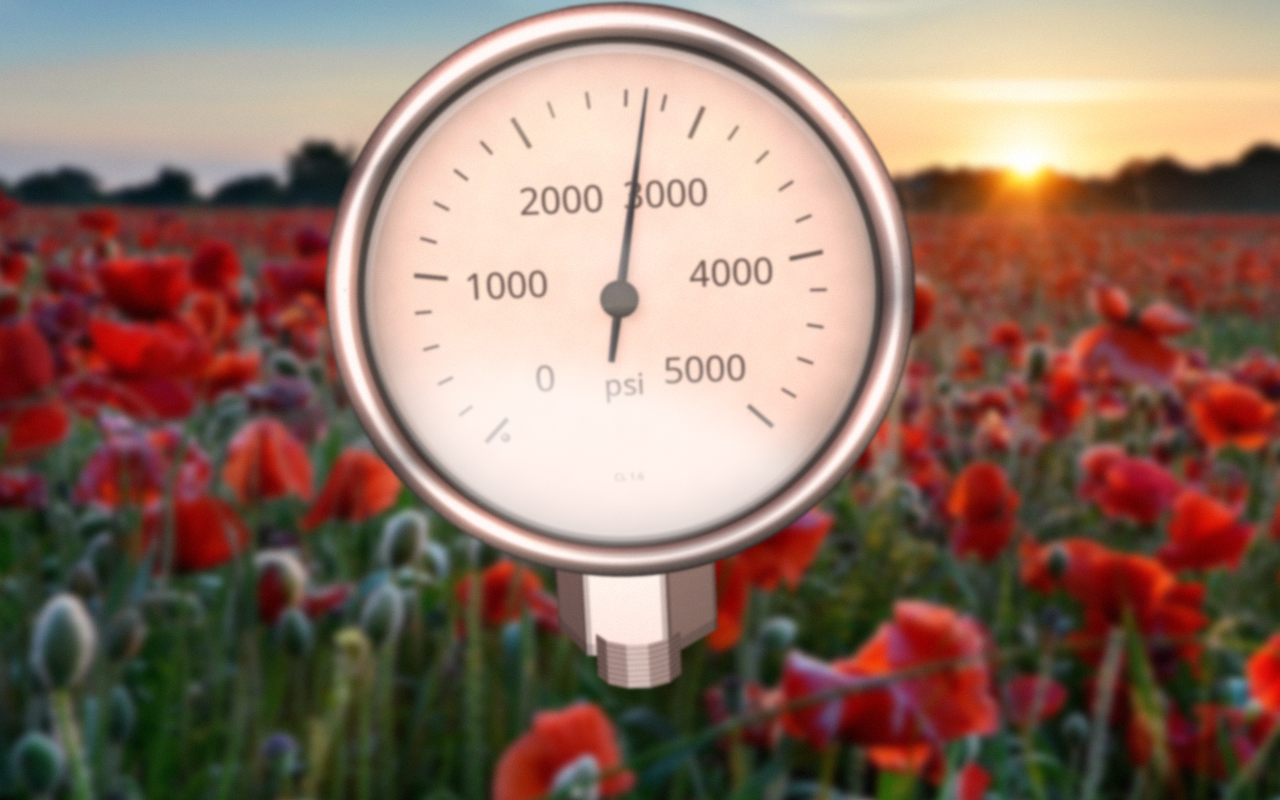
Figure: 2700 psi
